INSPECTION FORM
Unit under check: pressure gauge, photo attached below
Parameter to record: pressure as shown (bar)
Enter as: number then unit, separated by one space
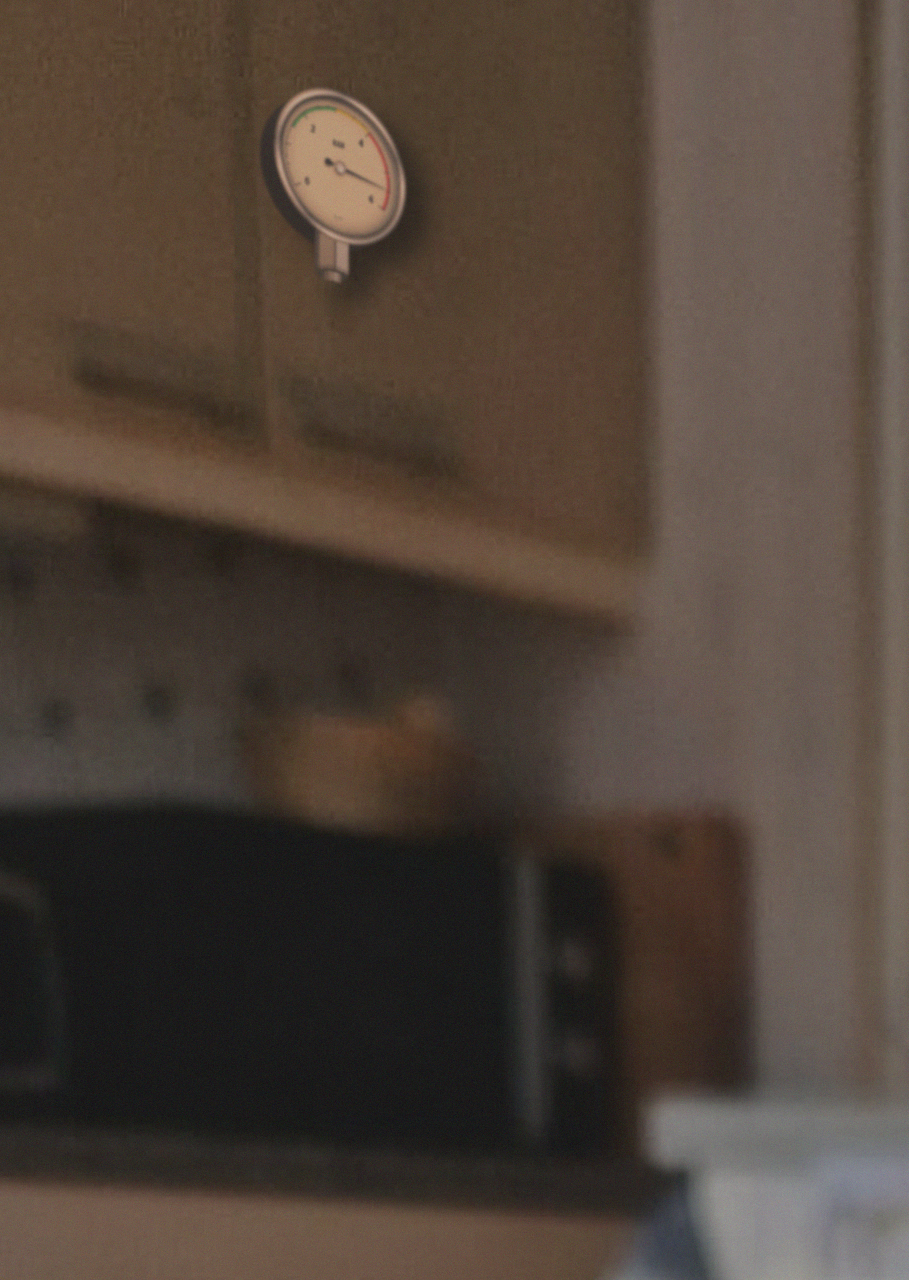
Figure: 5.5 bar
